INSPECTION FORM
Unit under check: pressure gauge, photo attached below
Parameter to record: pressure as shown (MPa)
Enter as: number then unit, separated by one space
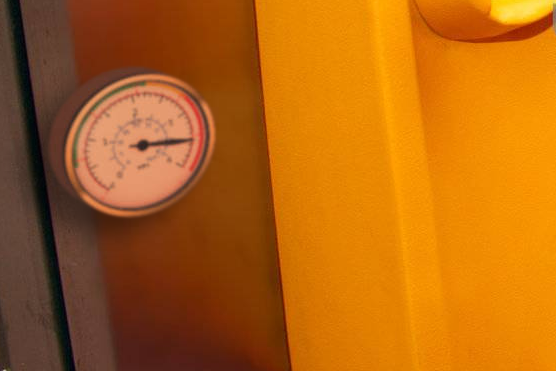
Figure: 3.5 MPa
